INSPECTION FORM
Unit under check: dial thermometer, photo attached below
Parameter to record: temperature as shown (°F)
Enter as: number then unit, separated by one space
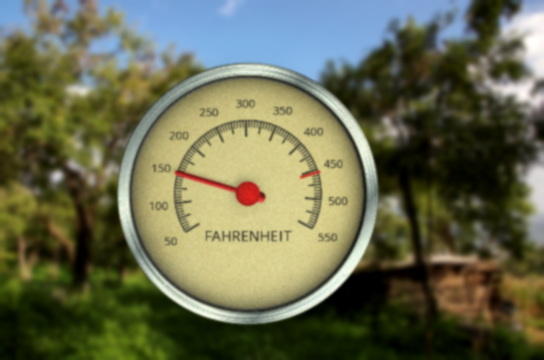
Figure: 150 °F
